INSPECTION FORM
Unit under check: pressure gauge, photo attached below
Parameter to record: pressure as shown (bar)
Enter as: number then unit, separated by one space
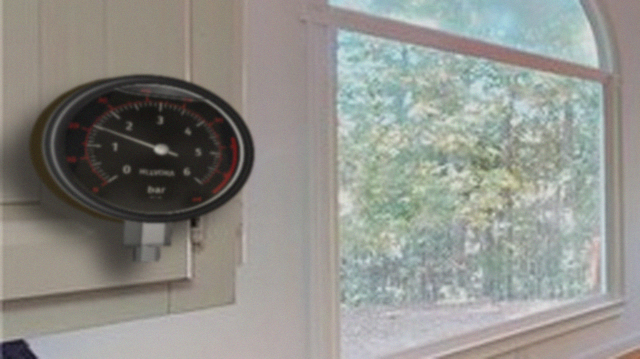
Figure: 1.5 bar
